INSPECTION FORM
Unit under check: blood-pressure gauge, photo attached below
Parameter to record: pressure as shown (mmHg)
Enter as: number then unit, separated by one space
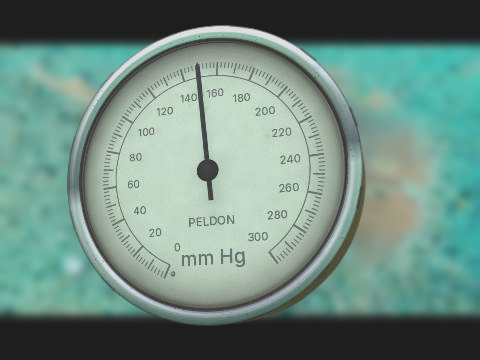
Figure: 150 mmHg
